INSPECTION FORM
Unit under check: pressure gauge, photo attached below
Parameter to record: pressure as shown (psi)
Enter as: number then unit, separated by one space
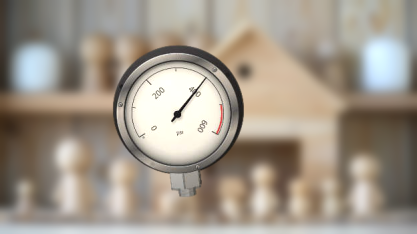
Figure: 400 psi
